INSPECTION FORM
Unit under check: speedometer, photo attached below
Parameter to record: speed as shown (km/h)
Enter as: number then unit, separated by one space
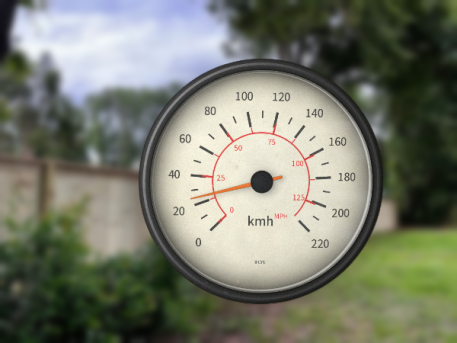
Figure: 25 km/h
